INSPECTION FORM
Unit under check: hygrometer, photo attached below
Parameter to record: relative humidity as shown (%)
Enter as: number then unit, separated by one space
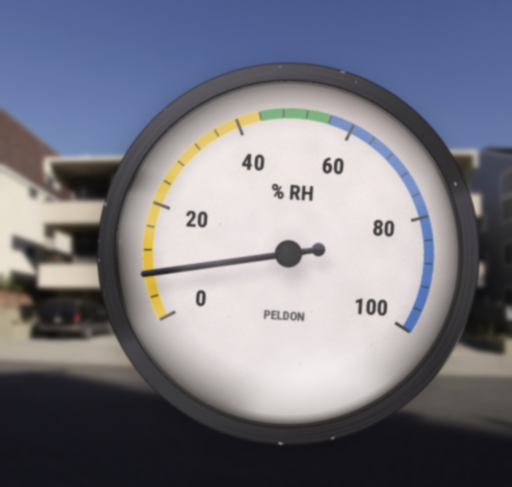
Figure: 8 %
